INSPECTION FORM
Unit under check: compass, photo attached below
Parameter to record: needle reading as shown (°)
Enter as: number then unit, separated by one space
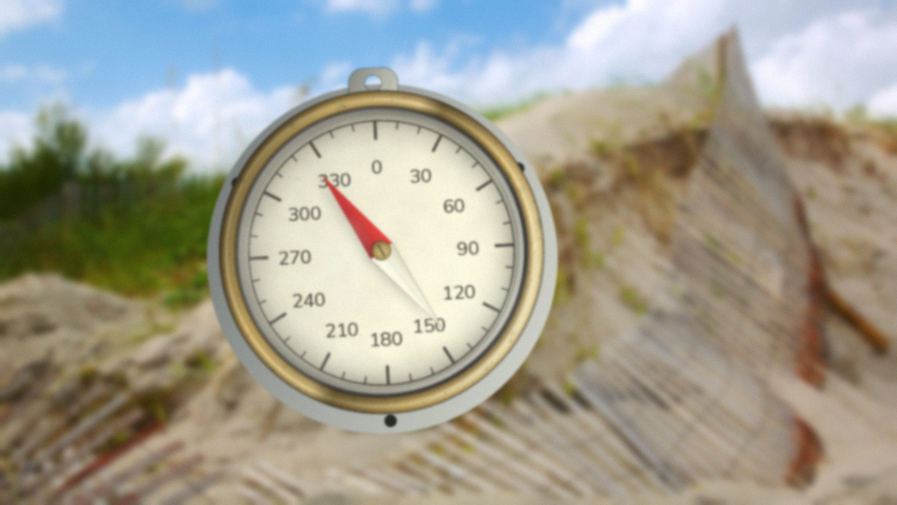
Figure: 325 °
